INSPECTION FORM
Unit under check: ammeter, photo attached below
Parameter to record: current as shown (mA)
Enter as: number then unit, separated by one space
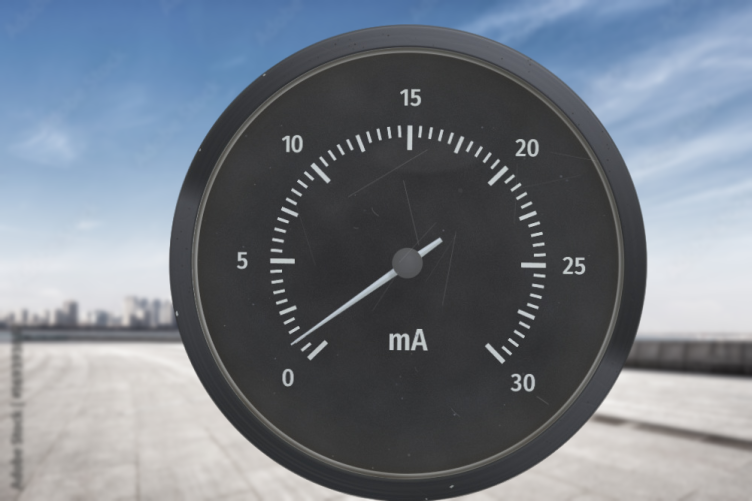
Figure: 1 mA
